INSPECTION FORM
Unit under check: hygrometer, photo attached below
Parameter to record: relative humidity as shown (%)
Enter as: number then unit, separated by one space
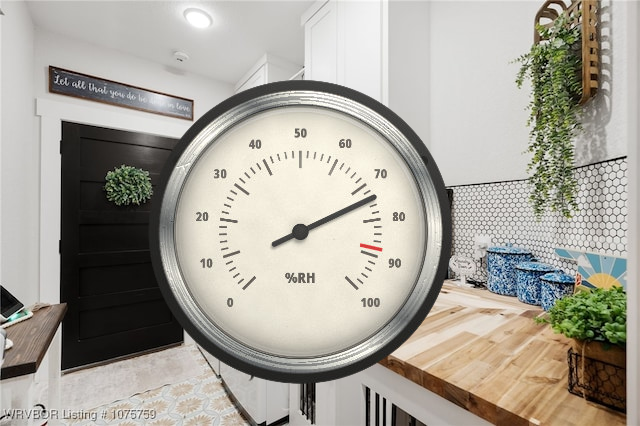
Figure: 74 %
